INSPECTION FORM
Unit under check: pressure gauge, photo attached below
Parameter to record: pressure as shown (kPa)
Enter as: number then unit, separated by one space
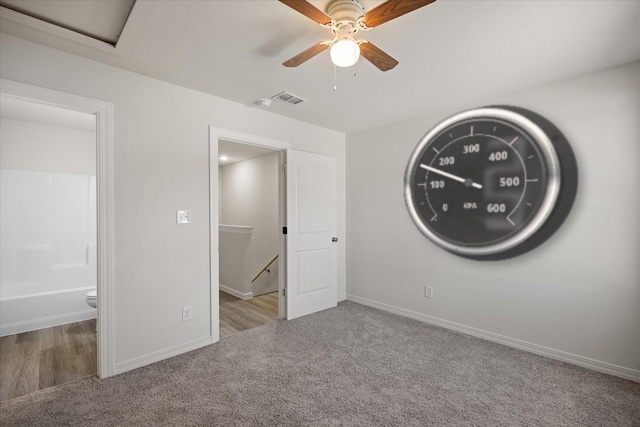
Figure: 150 kPa
